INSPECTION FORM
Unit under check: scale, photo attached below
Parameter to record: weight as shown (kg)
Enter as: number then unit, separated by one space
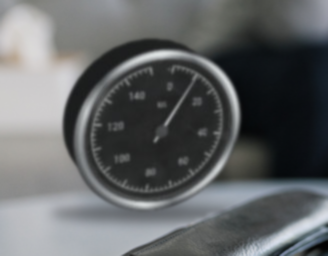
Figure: 10 kg
